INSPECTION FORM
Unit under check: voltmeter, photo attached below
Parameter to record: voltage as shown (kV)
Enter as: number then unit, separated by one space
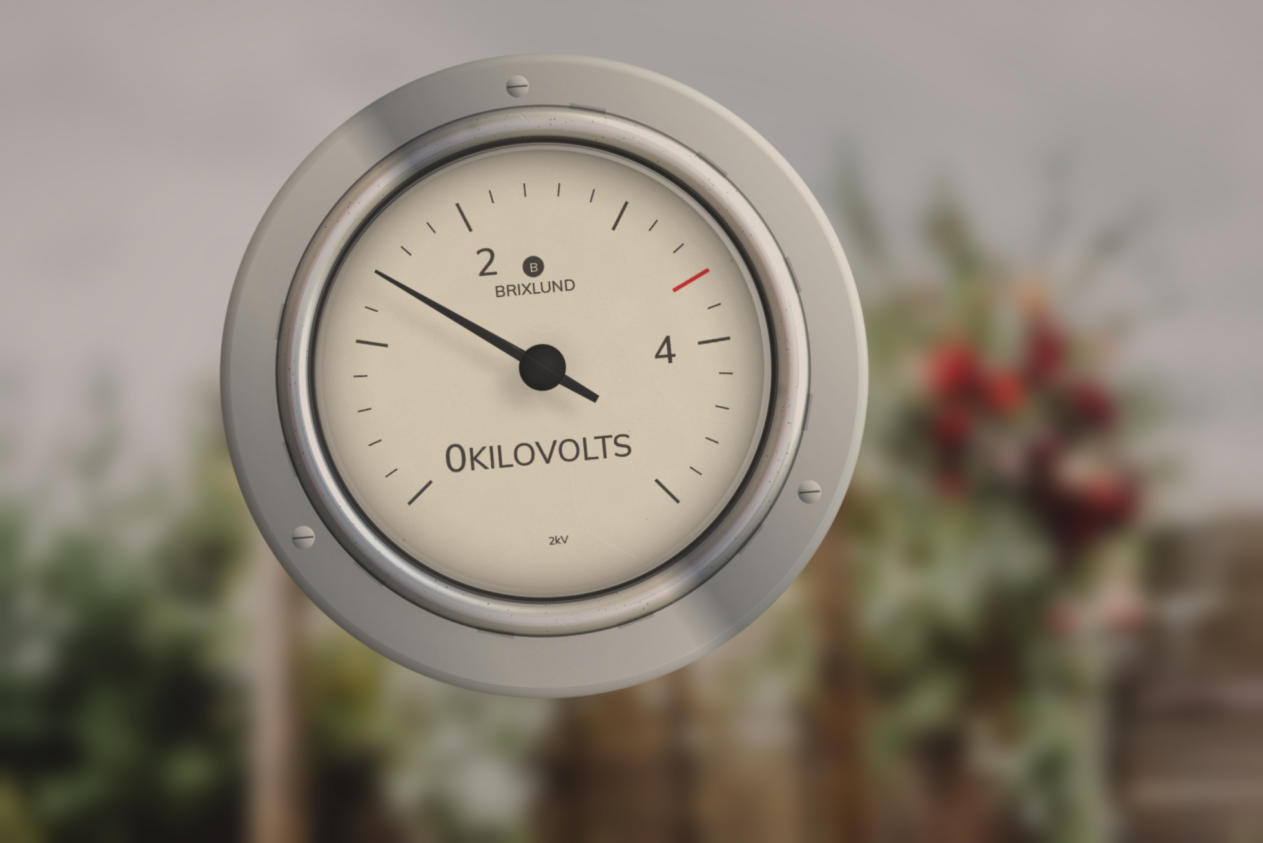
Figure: 1.4 kV
